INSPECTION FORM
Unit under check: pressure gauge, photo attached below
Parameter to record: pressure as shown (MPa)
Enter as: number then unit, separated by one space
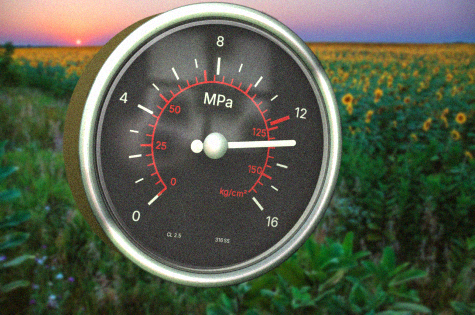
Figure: 13 MPa
